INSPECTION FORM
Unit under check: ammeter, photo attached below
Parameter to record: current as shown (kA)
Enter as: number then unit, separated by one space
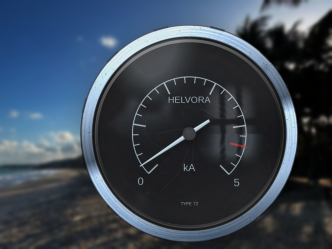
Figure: 0.2 kA
